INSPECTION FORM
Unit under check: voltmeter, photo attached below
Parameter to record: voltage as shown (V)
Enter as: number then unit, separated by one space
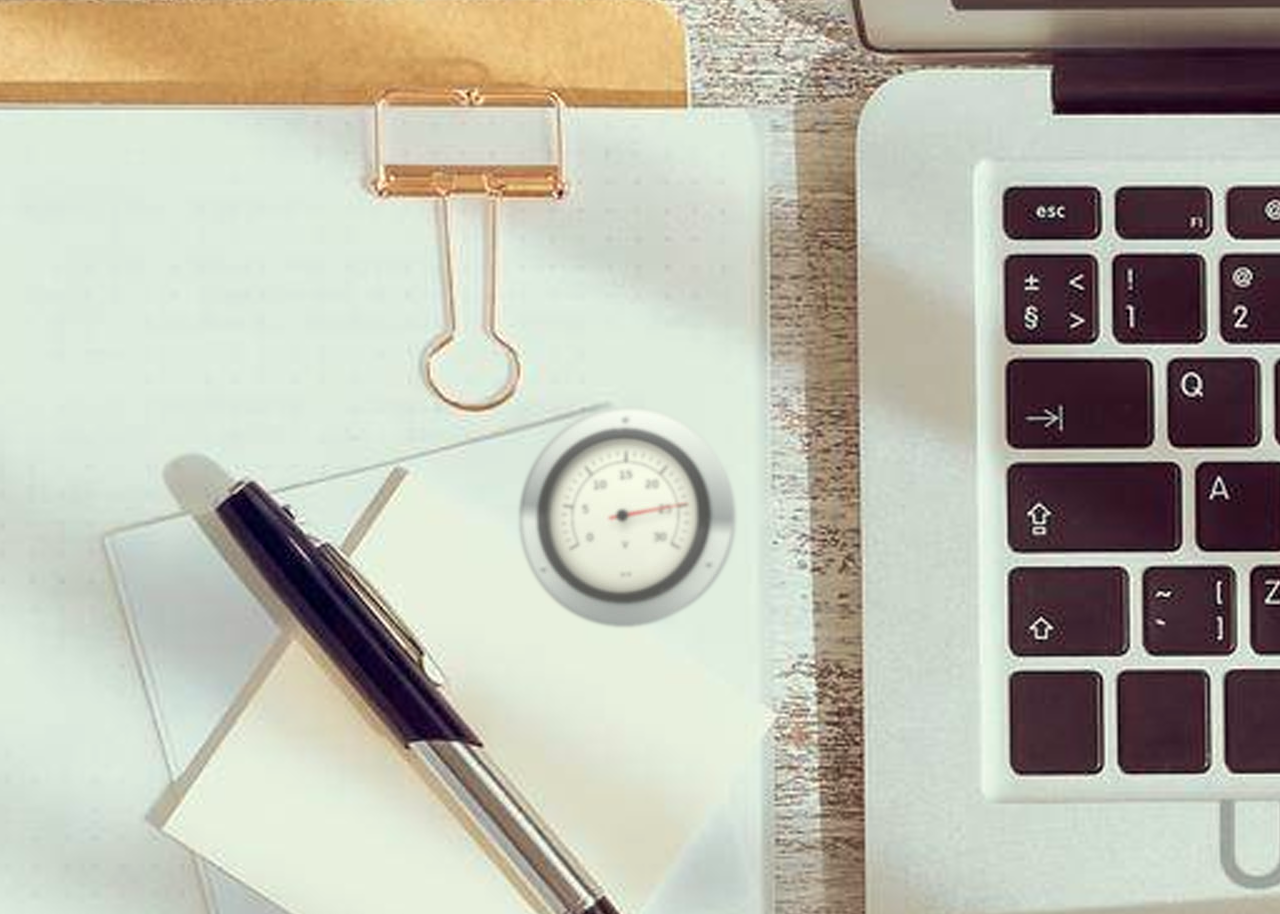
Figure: 25 V
